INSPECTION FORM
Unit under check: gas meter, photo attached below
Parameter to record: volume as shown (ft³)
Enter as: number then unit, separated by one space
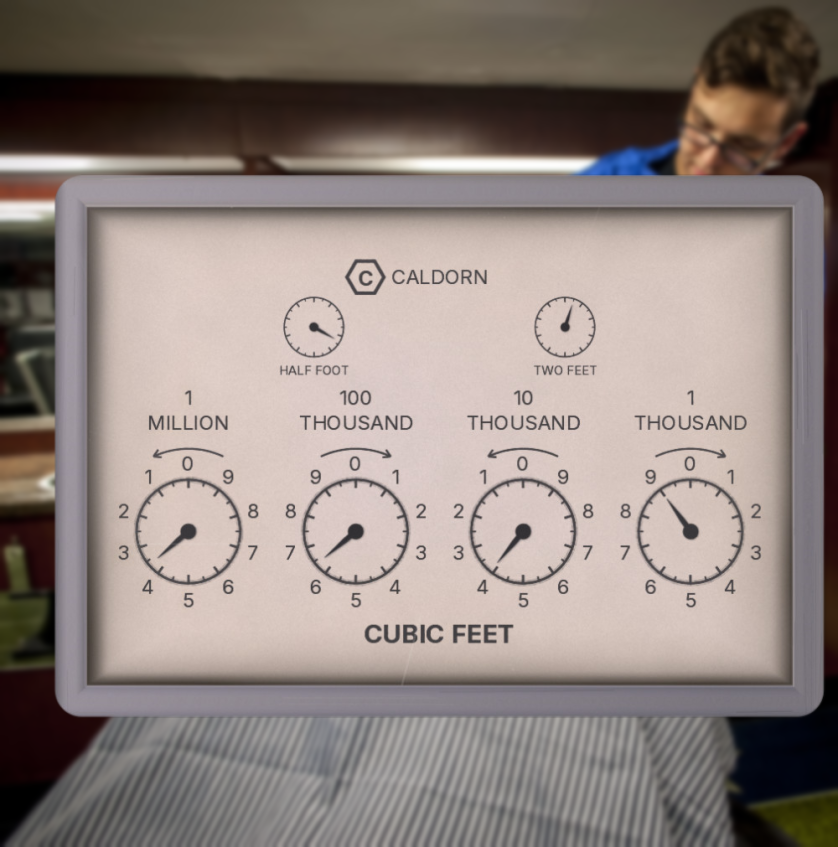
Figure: 363900 ft³
